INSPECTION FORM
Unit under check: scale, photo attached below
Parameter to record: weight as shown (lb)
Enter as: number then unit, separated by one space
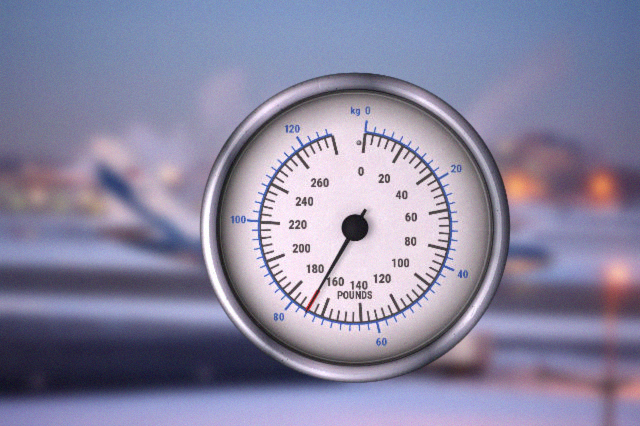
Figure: 168 lb
